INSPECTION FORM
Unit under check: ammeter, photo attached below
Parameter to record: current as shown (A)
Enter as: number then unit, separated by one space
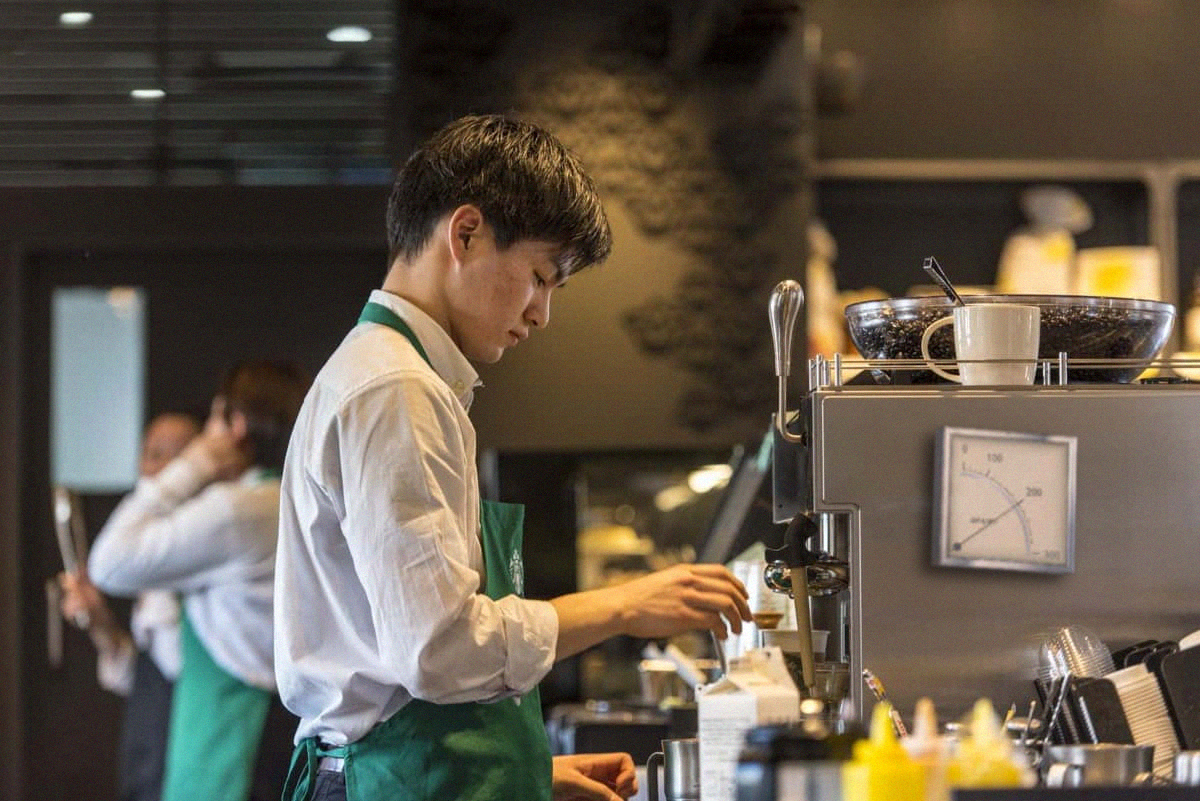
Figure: 200 A
